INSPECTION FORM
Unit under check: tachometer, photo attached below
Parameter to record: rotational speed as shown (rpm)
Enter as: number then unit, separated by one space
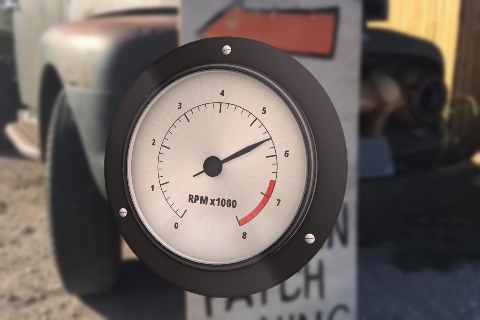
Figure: 5600 rpm
